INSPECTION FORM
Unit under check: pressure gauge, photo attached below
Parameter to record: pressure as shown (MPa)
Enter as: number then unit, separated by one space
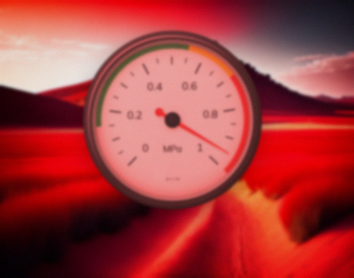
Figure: 0.95 MPa
